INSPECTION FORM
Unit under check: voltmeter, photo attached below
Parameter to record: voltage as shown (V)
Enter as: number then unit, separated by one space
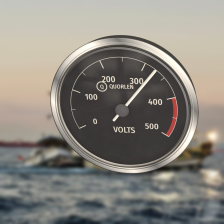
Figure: 325 V
